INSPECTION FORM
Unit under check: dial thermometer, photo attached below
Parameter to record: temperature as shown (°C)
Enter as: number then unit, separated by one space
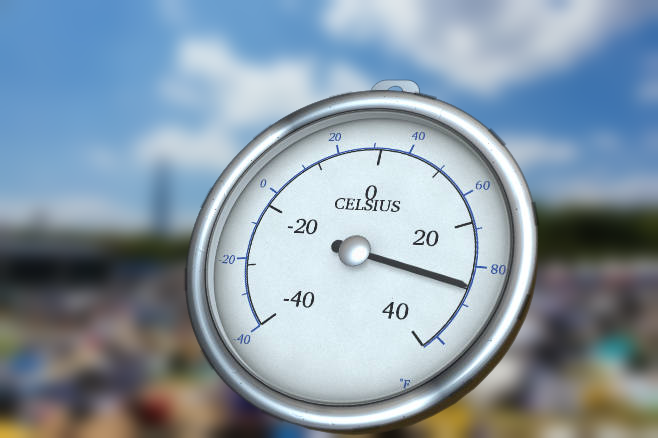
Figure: 30 °C
